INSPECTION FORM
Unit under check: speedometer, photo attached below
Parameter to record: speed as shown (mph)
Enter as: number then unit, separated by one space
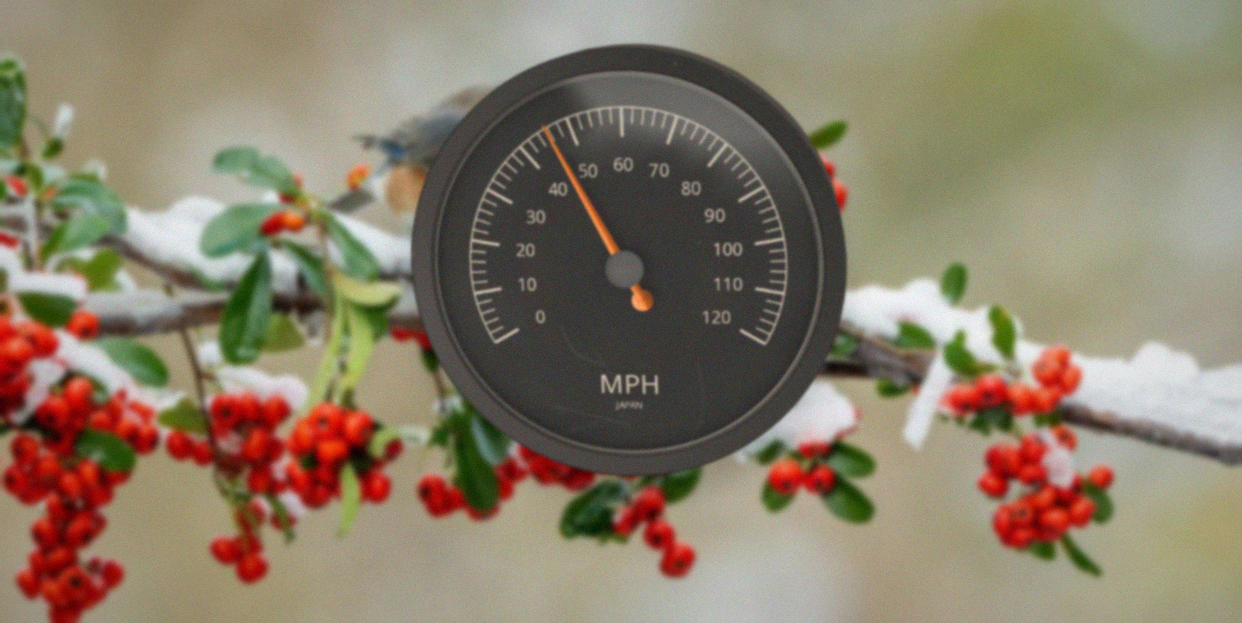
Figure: 46 mph
